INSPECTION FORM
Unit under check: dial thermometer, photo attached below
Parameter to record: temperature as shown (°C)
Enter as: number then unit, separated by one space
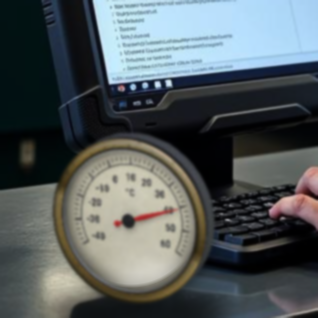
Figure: 40 °C
